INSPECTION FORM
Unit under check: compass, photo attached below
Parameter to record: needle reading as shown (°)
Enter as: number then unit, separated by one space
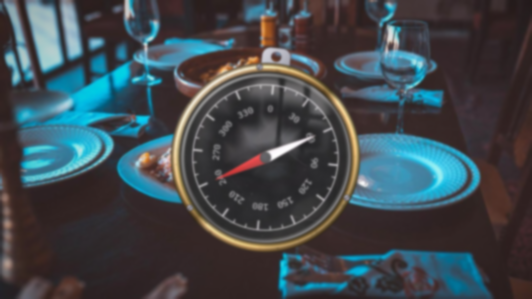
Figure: 240 °
